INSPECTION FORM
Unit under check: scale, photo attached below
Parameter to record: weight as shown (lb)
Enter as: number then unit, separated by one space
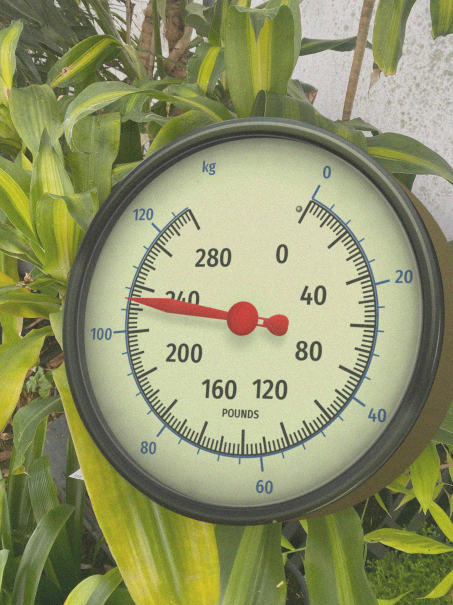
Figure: 234 lb
